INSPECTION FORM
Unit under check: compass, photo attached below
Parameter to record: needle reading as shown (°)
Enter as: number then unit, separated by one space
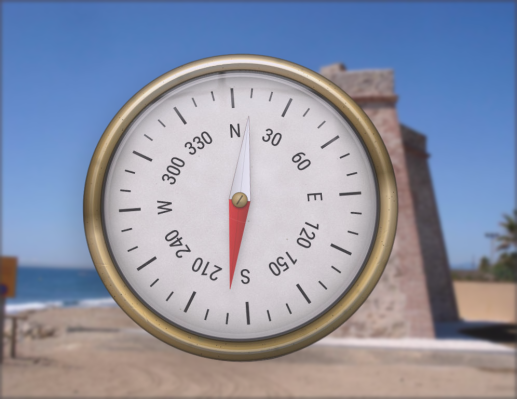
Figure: 190 °
